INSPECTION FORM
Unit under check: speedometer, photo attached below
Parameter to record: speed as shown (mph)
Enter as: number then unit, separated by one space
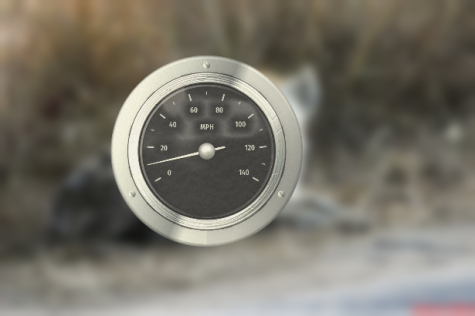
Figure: 10 mph
